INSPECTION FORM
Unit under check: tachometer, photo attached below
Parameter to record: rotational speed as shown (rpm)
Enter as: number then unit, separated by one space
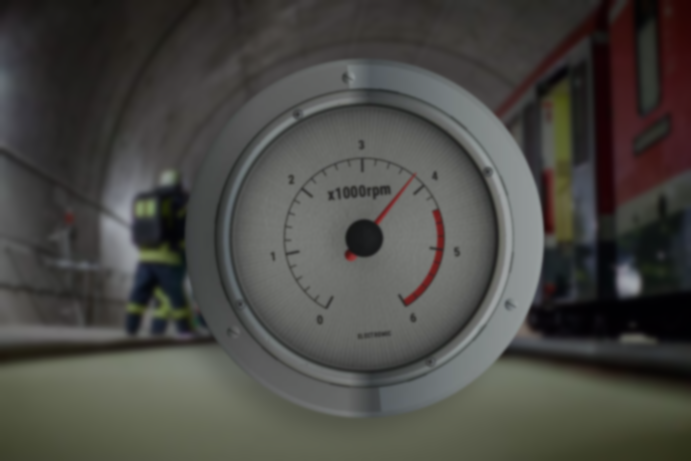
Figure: 3800 rpm
